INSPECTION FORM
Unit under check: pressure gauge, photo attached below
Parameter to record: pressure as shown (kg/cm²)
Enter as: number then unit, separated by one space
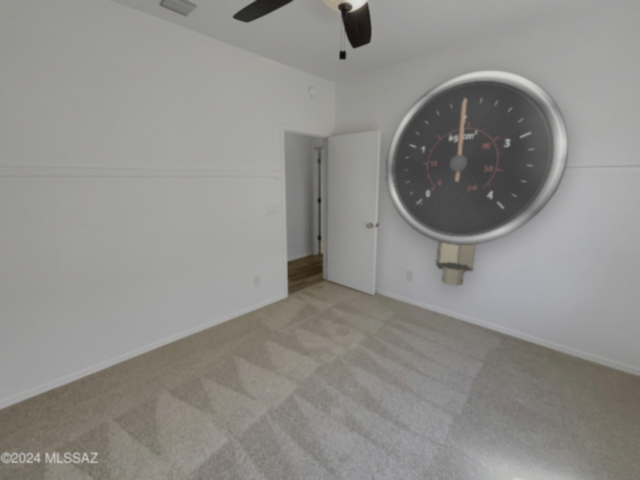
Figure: 2 kg/cm²
